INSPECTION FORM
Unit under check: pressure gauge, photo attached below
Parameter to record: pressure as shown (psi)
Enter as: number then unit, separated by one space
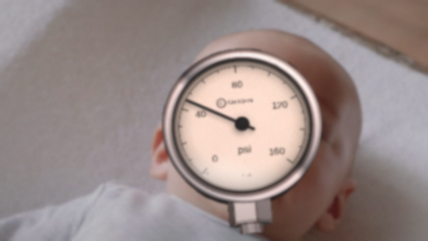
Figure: 45 psi
